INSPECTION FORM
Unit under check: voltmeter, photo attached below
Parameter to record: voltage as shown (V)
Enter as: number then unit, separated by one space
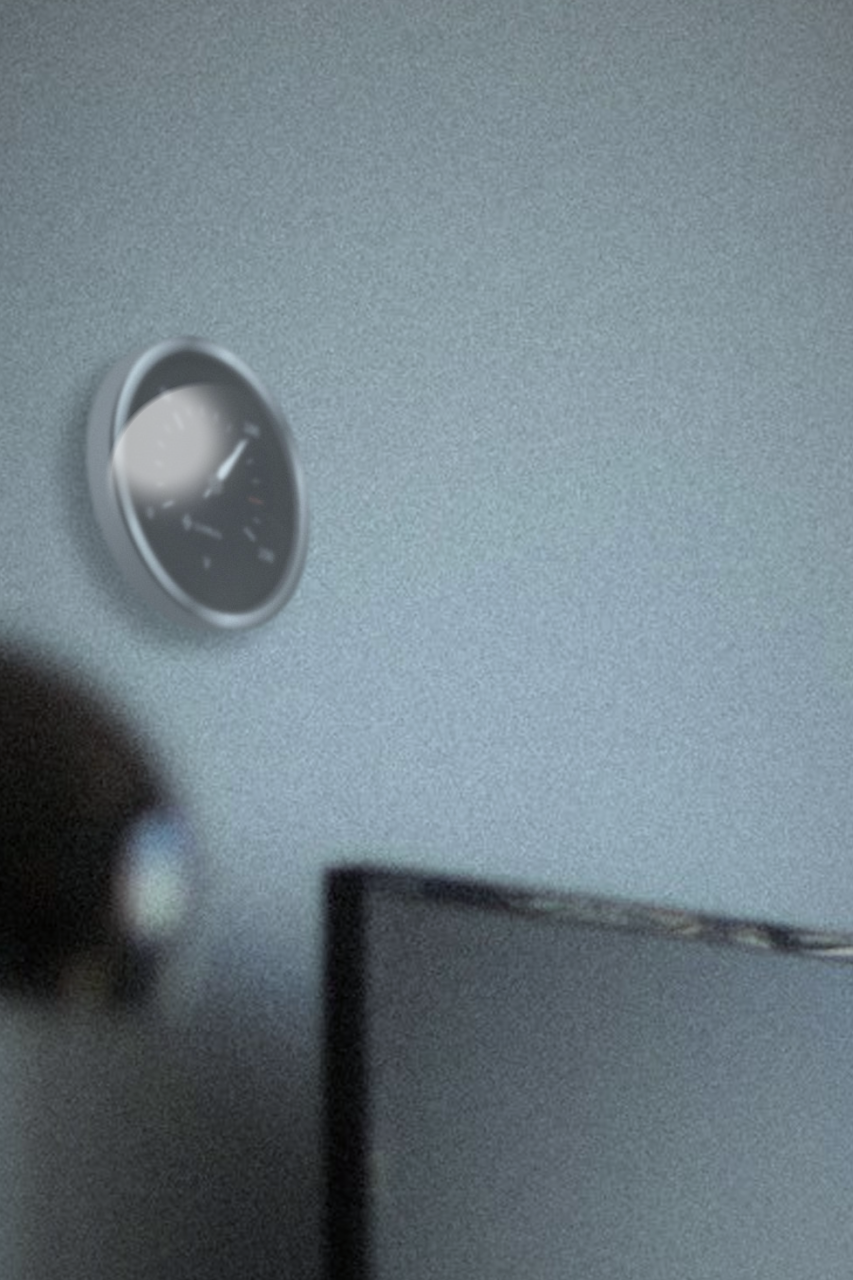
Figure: 100 V
